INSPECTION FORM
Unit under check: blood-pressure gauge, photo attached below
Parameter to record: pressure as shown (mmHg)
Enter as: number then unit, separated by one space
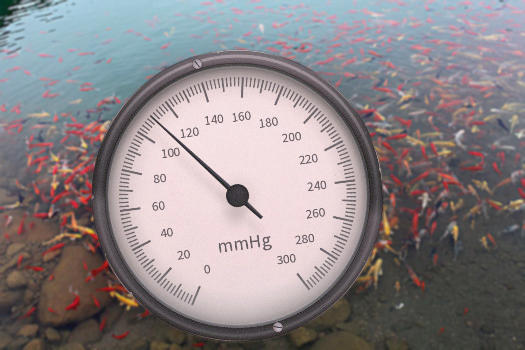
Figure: 110 mmHg
